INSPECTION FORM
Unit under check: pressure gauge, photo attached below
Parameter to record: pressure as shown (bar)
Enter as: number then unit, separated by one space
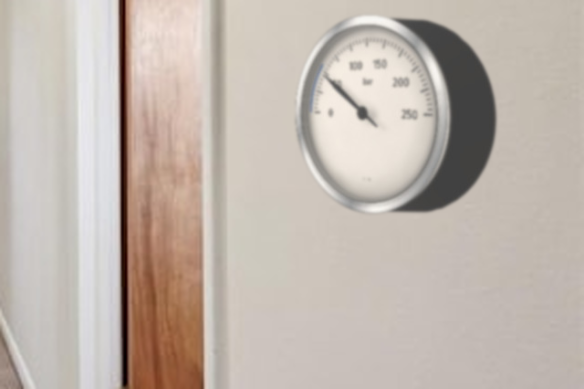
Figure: 50 bar
